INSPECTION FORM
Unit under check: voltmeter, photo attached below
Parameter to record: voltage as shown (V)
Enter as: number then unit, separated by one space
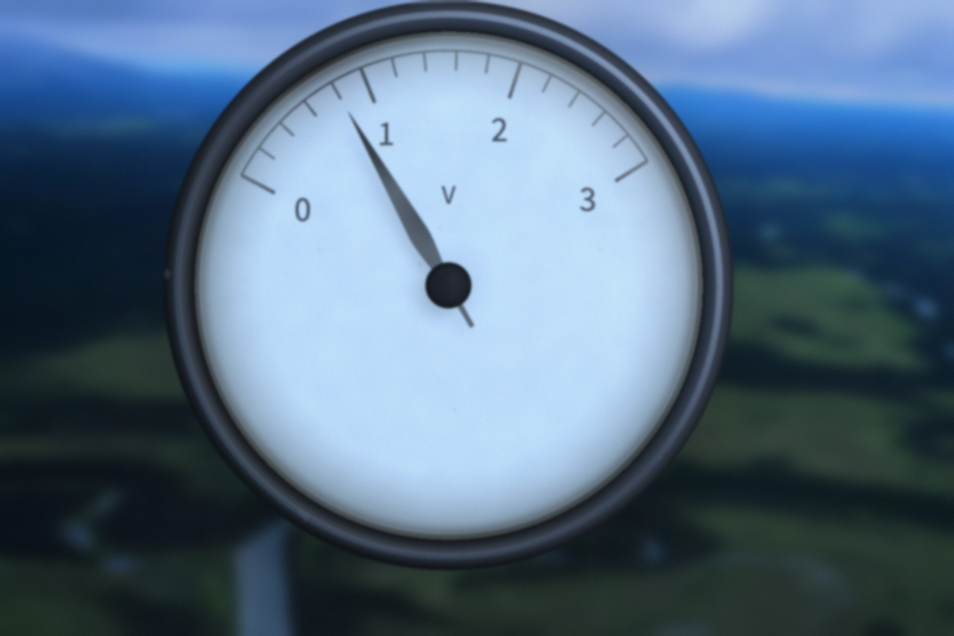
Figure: 0.8 V
